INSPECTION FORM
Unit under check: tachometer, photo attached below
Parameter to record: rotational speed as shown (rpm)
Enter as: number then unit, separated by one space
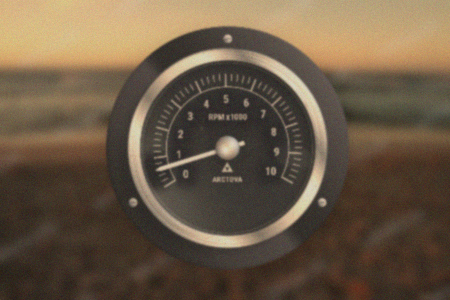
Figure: 600 rpm
